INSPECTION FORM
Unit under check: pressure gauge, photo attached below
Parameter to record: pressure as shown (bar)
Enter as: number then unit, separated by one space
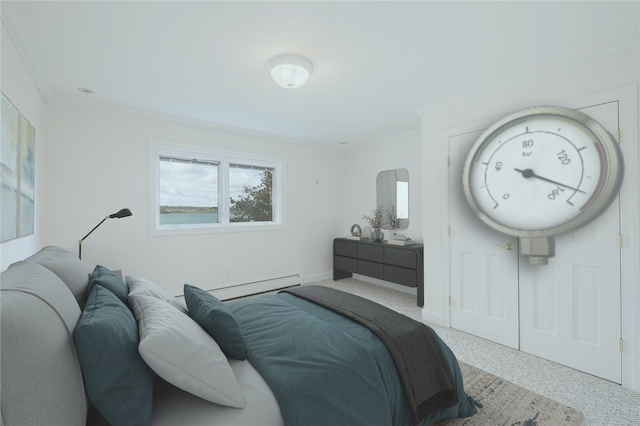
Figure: 150 bar
